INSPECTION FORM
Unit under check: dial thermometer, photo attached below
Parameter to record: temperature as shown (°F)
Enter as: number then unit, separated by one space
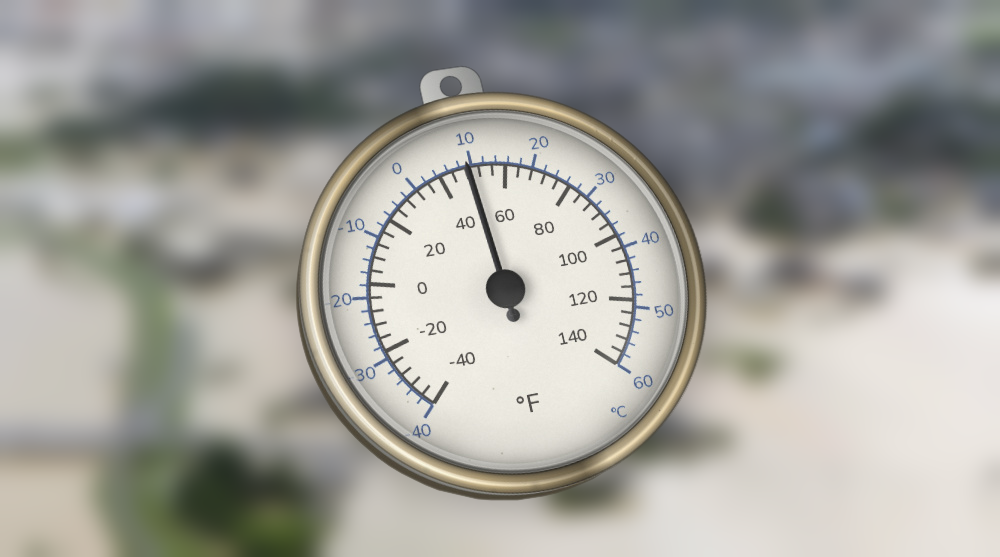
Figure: 48 °F
